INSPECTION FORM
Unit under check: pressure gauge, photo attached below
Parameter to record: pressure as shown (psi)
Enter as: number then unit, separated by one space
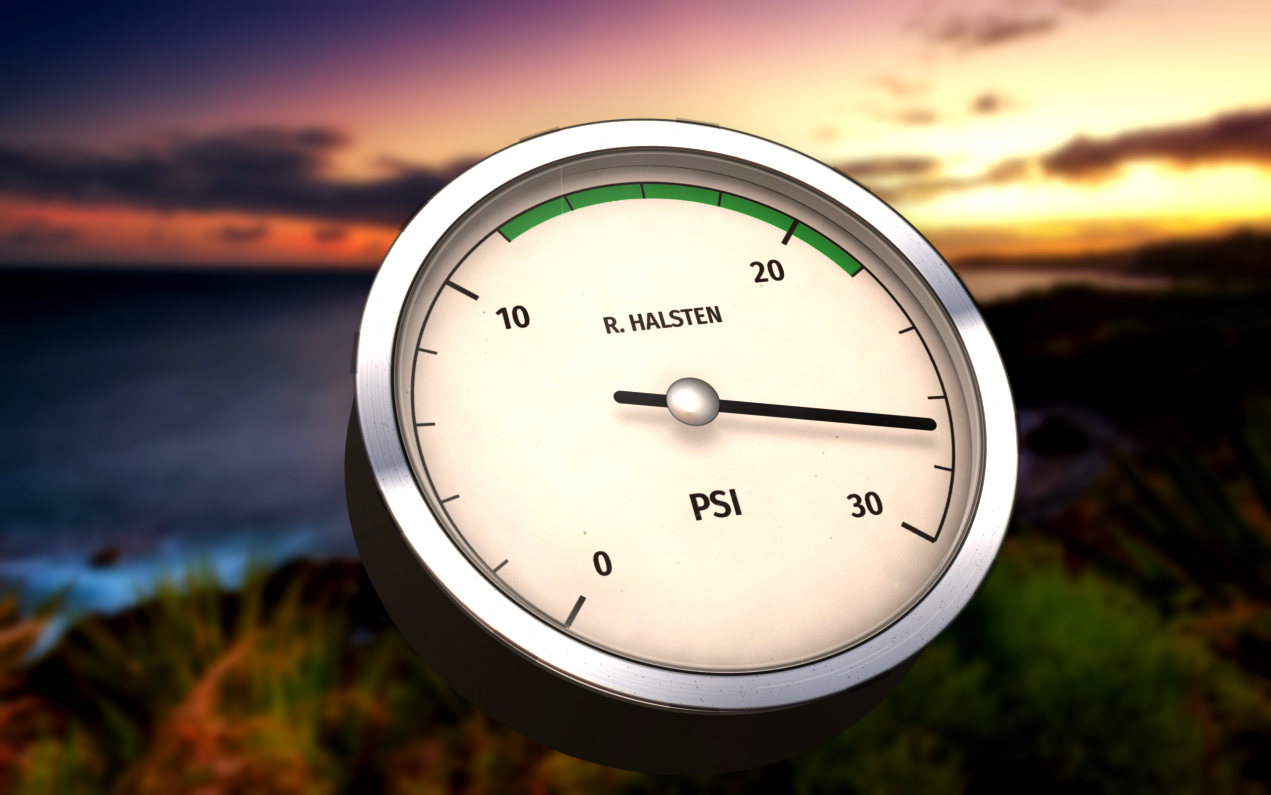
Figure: 27 psi
